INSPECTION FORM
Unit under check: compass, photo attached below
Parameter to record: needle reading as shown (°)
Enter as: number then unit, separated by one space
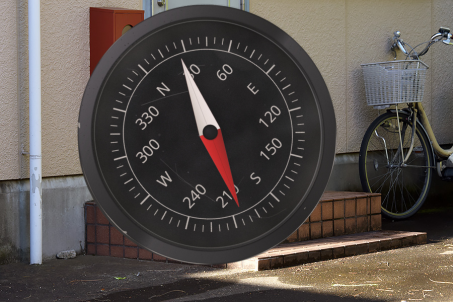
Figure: 205 °
